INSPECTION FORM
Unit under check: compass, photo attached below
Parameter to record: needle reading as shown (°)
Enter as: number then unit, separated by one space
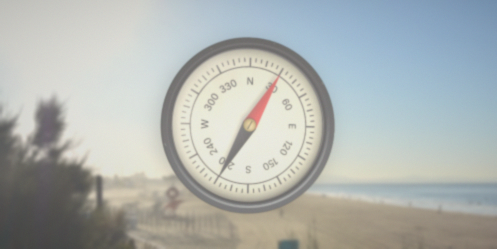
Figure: 30 °
